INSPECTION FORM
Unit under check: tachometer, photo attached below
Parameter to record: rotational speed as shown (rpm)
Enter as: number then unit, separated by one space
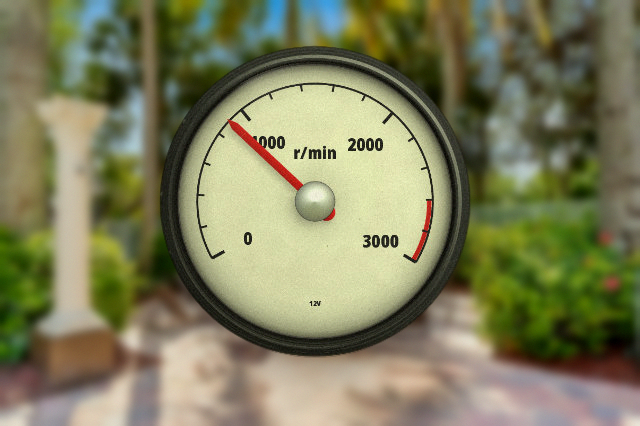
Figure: 900 rpm
